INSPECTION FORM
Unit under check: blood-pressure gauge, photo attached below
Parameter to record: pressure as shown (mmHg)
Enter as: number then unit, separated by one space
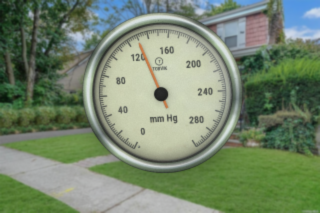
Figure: 130 mmHg
